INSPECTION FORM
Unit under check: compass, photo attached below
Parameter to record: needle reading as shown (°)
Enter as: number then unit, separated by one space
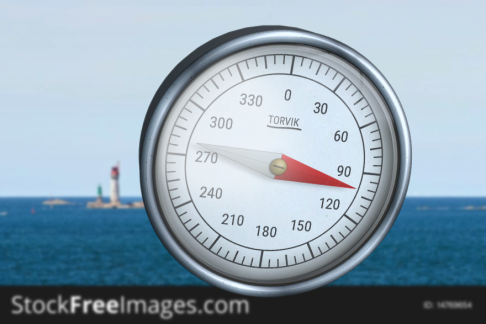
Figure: 100 °
